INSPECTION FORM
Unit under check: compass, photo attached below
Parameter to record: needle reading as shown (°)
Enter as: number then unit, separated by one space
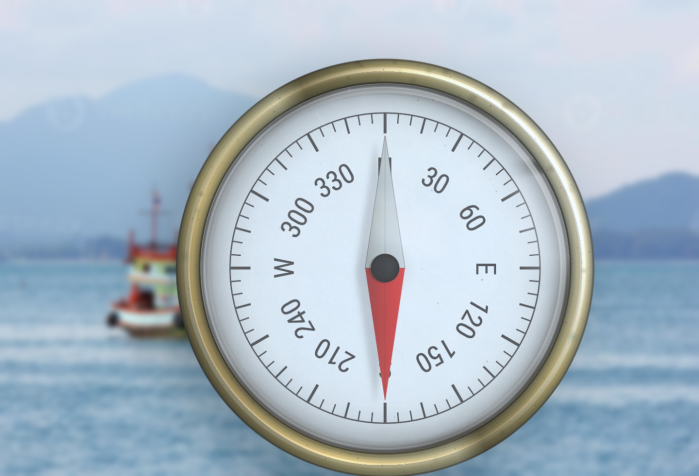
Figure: 180 °
